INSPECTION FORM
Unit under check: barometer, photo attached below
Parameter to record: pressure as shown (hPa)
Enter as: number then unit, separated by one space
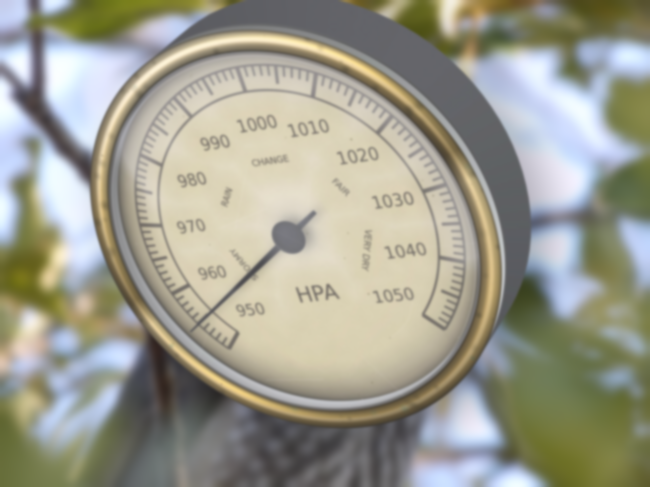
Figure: 955 hPa
